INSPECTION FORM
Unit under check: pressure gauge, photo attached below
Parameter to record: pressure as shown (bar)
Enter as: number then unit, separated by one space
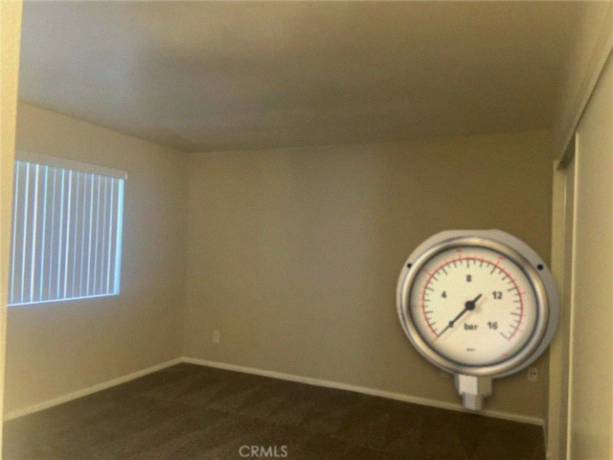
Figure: 0 bar
